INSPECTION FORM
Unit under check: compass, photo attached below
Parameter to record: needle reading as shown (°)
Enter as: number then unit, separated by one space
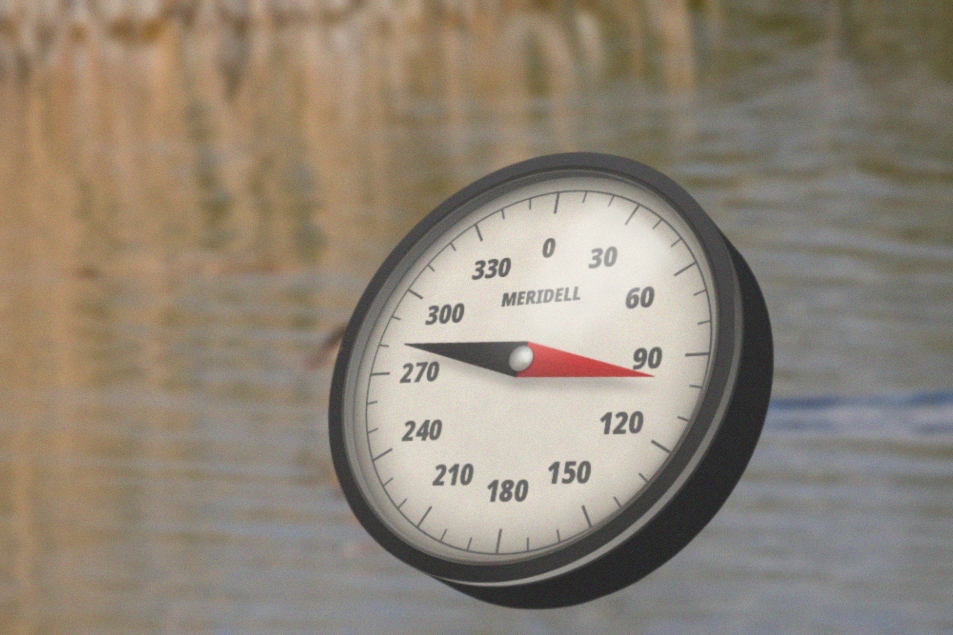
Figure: 100 °
